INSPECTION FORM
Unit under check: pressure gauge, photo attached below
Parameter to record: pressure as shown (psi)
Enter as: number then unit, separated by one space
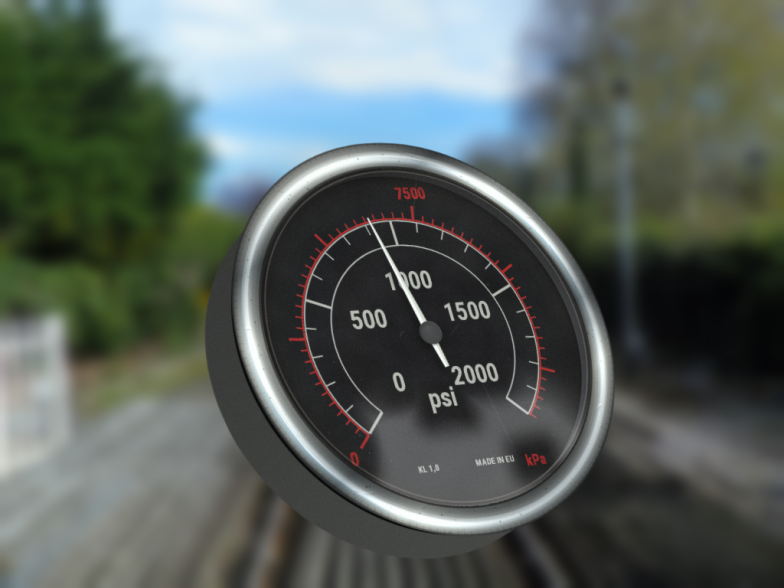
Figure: 900 psi
